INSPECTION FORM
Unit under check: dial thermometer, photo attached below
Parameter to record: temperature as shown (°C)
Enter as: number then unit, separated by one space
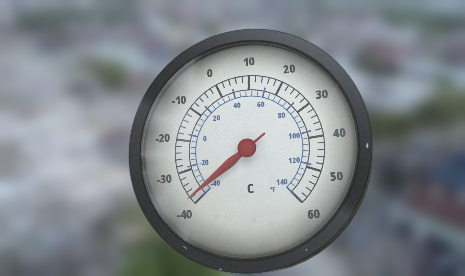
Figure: -38 °C
